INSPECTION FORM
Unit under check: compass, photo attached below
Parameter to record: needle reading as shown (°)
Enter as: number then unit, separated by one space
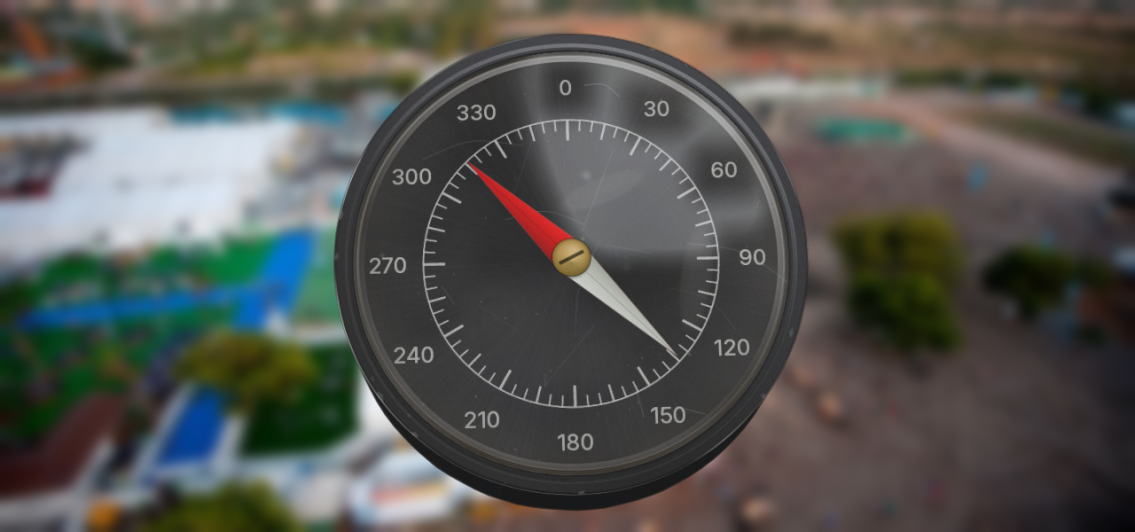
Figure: 315 °
